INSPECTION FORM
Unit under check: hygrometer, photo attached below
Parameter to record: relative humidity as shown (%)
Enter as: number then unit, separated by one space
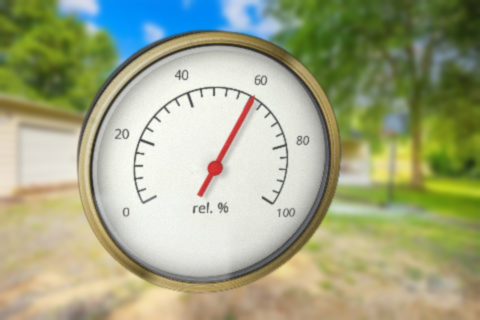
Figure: 60 %
